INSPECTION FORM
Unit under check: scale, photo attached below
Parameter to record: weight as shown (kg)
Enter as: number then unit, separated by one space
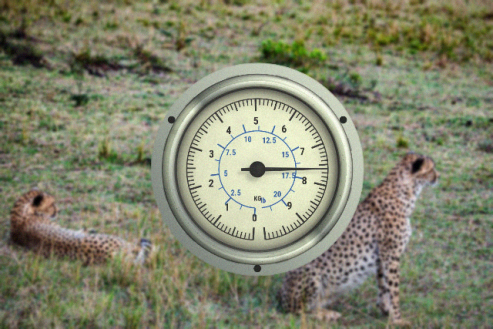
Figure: 7.6 kg
